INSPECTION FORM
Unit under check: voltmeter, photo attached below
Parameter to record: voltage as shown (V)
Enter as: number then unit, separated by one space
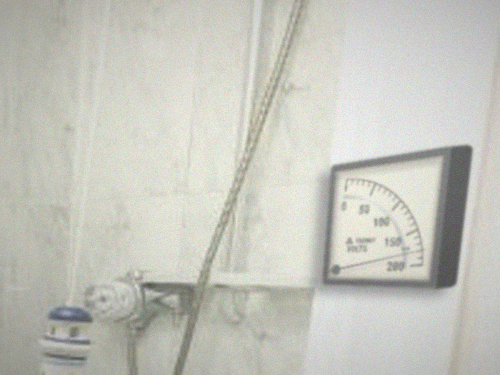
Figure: 180 V
